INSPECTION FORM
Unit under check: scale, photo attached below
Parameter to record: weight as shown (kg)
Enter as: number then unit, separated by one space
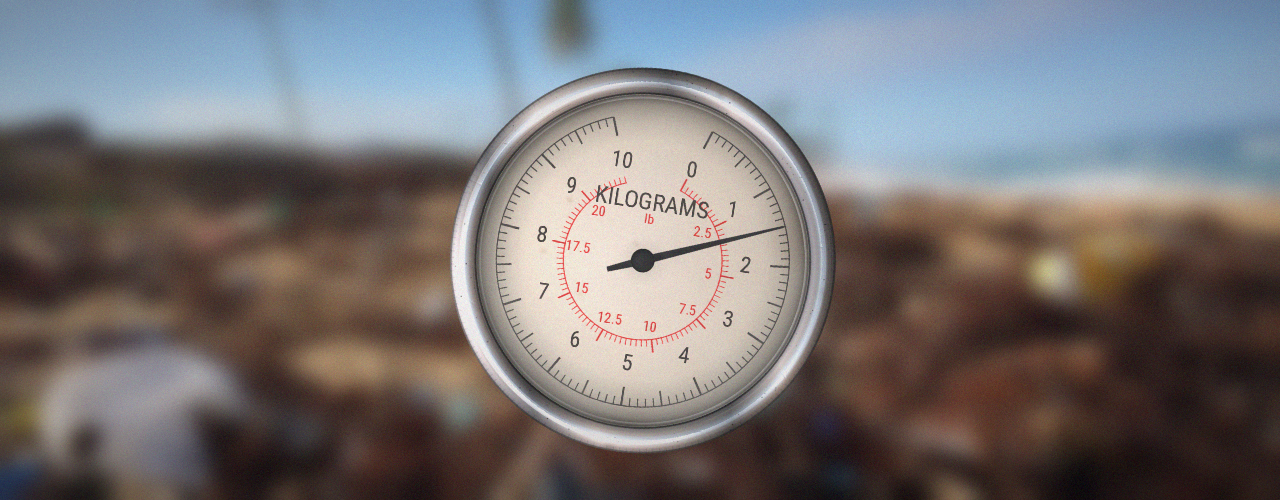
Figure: 1.5 kg
